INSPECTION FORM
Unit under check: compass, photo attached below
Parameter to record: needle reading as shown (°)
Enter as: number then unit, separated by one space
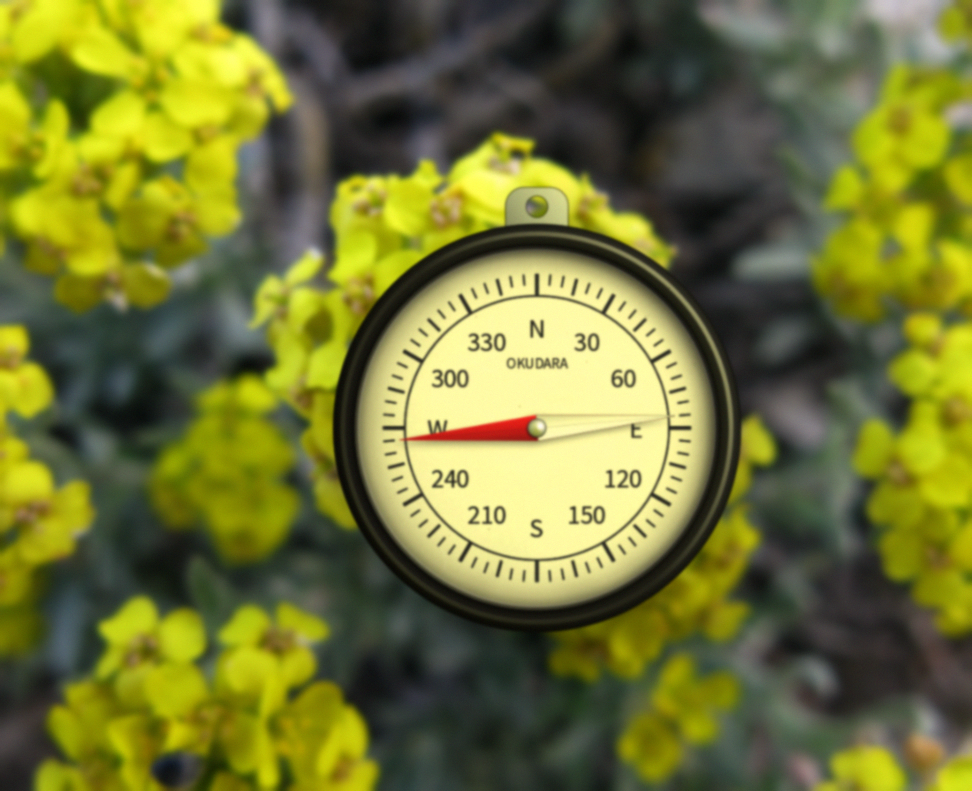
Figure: 265 °
